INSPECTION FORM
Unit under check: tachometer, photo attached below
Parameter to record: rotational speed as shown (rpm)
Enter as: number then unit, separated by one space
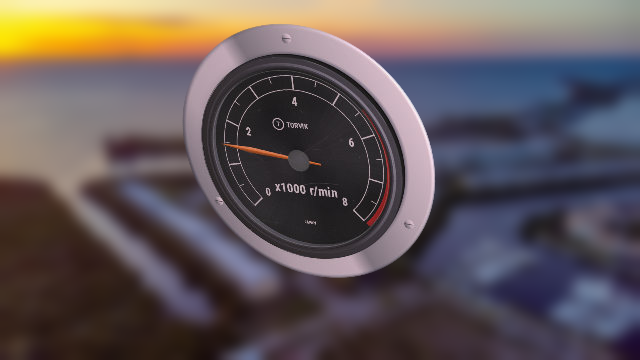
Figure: 1500 rpm
